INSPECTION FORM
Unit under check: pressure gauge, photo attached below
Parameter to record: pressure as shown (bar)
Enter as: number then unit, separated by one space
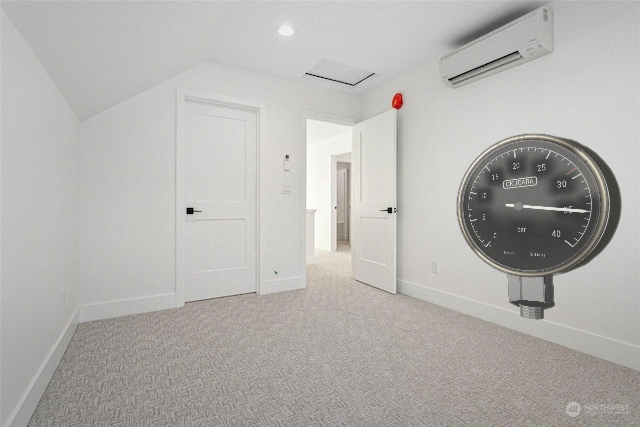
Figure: 35 bar
